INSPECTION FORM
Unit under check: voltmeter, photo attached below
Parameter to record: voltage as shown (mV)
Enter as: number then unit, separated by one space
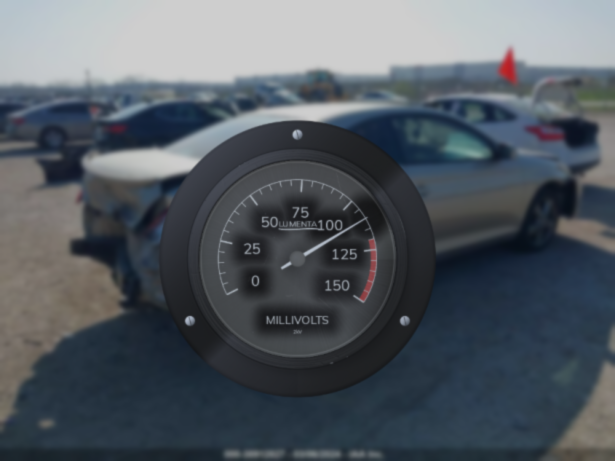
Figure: 110 mV
